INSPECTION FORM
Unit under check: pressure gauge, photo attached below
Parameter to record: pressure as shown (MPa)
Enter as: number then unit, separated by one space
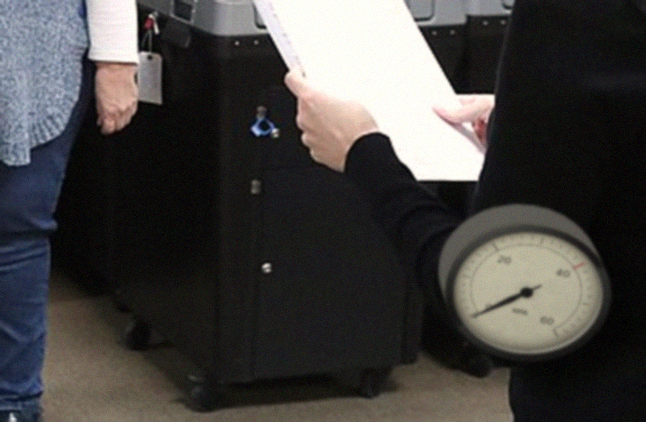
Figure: 0 MPa
